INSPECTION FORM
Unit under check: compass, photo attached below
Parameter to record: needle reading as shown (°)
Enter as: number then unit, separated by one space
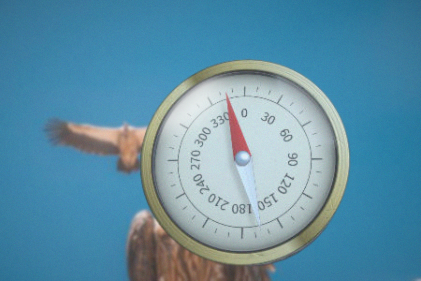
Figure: 345 °
